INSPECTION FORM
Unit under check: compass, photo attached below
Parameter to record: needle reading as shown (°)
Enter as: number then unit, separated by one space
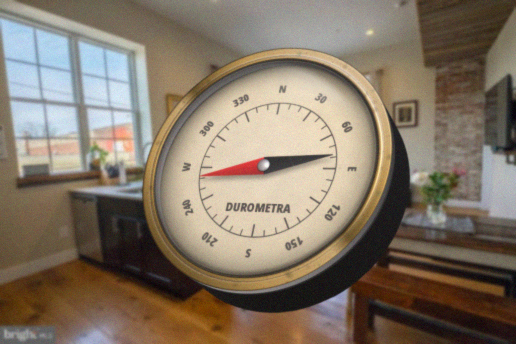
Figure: 260 °
